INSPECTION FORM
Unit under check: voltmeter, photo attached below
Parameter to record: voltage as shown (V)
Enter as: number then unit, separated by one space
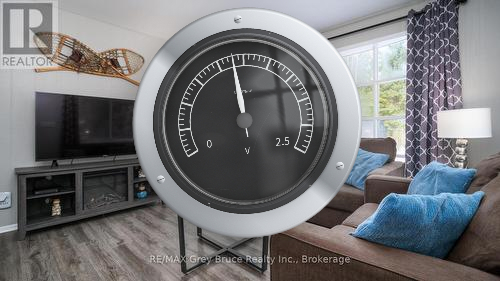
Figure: 1.15 V
